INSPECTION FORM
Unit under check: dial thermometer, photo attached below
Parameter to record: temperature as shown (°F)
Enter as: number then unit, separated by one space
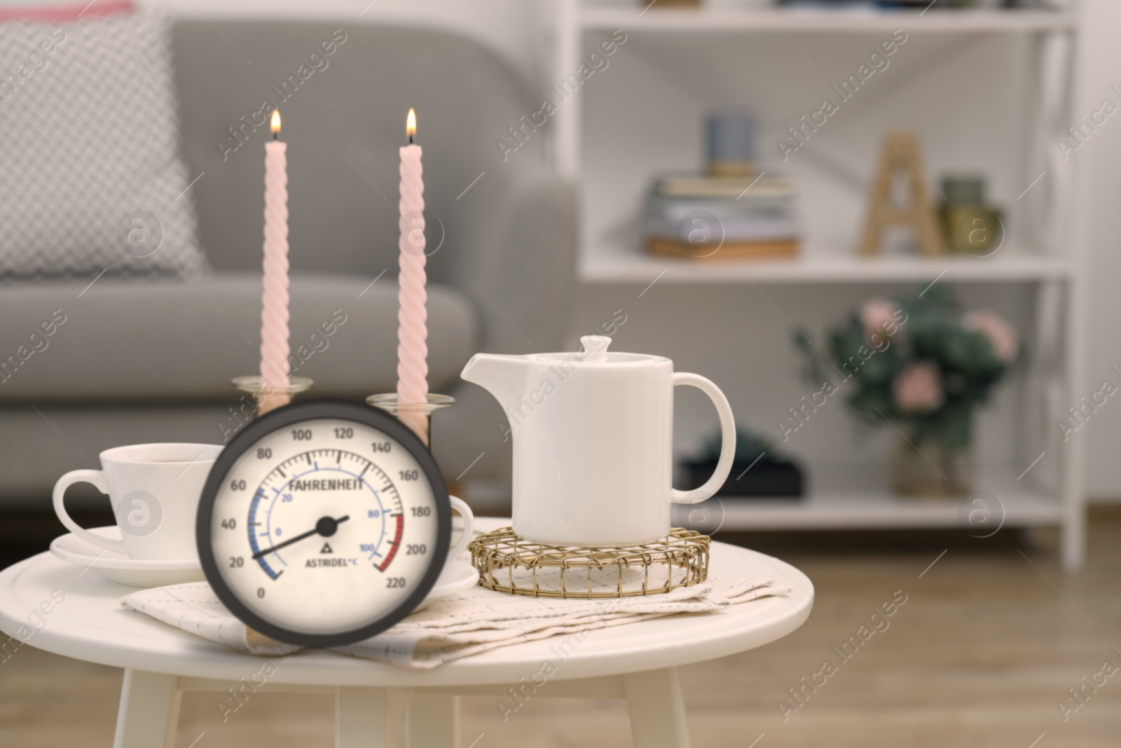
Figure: 20 °F
